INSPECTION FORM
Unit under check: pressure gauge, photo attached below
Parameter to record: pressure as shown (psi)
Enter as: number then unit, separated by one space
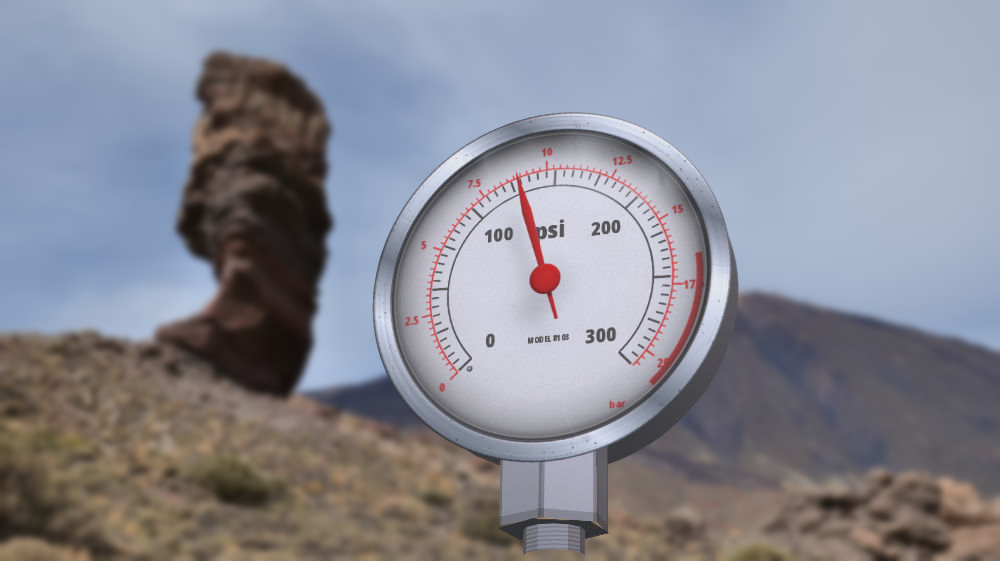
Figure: 130 psi
